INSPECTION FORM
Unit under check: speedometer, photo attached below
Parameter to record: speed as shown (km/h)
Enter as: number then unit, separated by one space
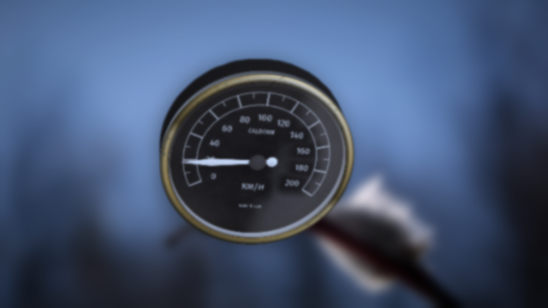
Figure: 20 km/h
